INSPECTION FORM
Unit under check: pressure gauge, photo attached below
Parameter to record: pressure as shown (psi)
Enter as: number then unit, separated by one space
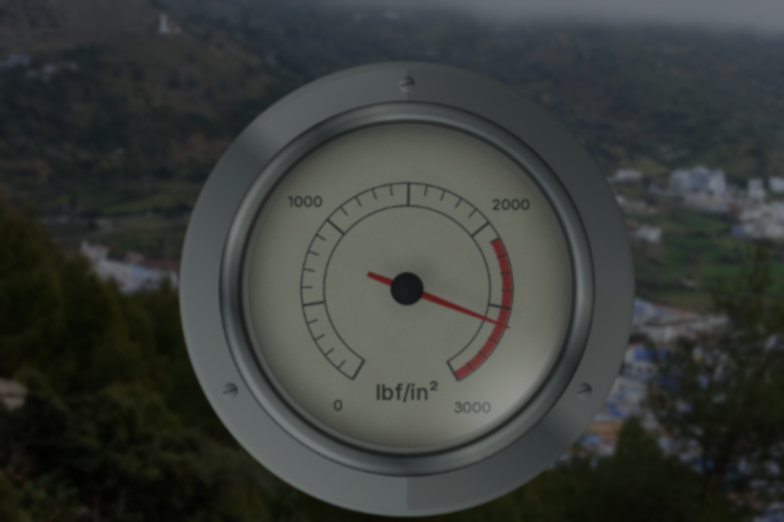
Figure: 2600 psi
